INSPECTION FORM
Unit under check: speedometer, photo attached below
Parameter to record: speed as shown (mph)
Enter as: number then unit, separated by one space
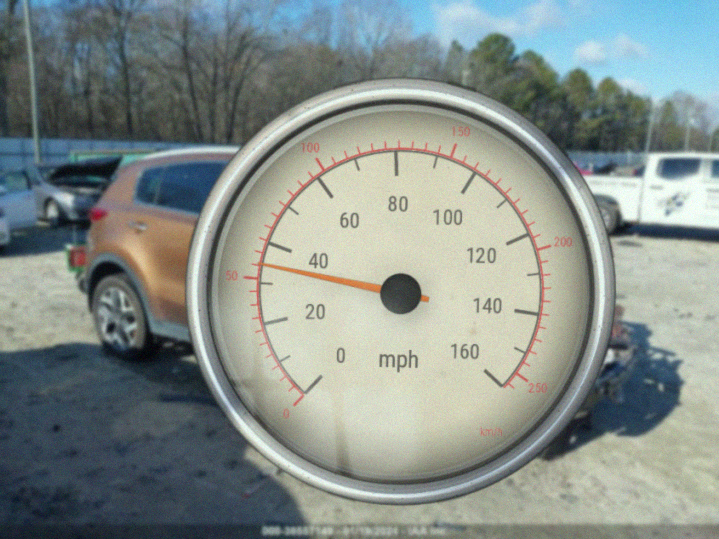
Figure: 35 mph
